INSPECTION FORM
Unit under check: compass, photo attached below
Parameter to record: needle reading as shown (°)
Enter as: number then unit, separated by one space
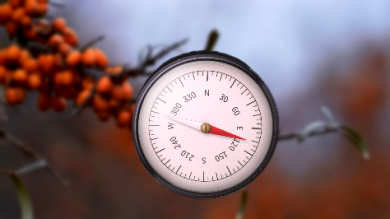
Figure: 105 °
